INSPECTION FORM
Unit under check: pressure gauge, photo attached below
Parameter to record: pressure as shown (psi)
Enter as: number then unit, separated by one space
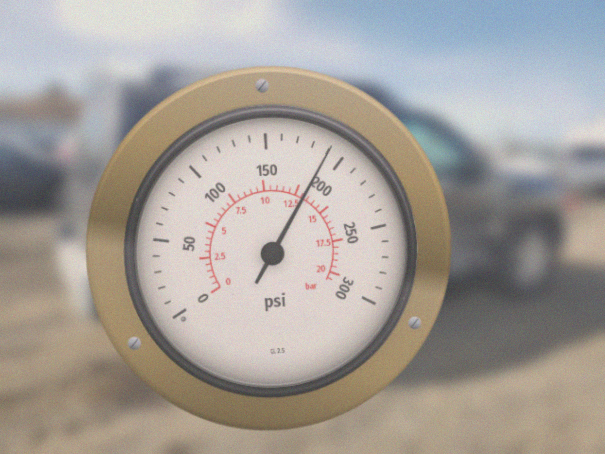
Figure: 190 psi
